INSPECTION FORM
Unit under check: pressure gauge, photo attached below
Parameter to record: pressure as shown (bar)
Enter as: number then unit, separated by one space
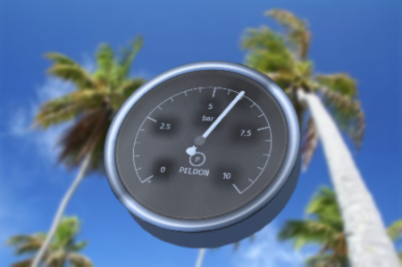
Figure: 6 bar
